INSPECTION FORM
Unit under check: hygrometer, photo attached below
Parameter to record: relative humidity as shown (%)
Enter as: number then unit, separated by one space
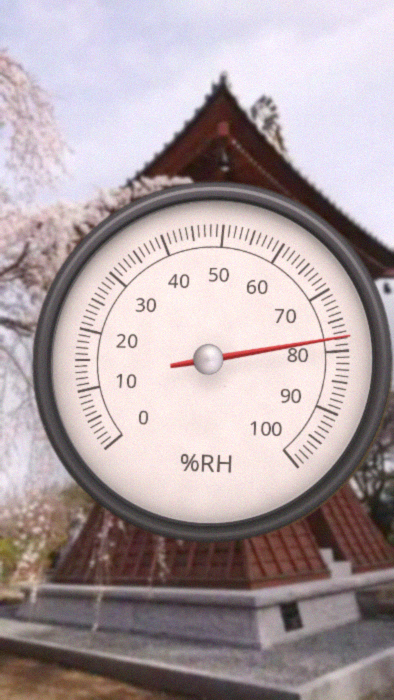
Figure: 78 %
